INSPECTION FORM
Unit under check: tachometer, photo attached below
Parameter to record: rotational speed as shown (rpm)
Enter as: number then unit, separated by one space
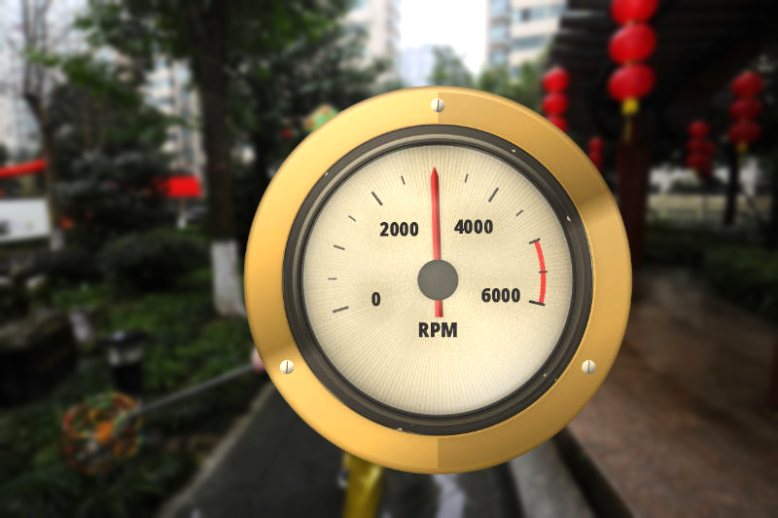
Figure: 3000 rpm
